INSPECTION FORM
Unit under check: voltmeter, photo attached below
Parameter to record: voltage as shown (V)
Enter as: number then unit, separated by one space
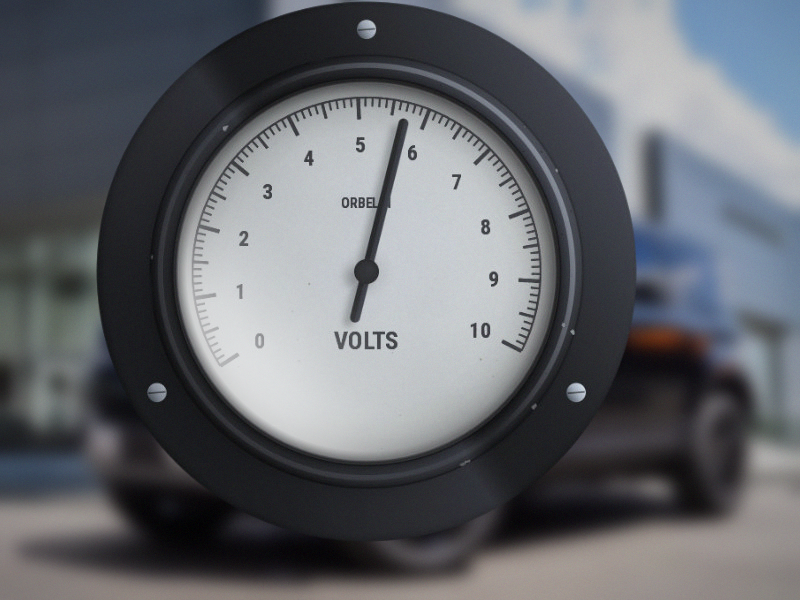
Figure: 5.7 V
